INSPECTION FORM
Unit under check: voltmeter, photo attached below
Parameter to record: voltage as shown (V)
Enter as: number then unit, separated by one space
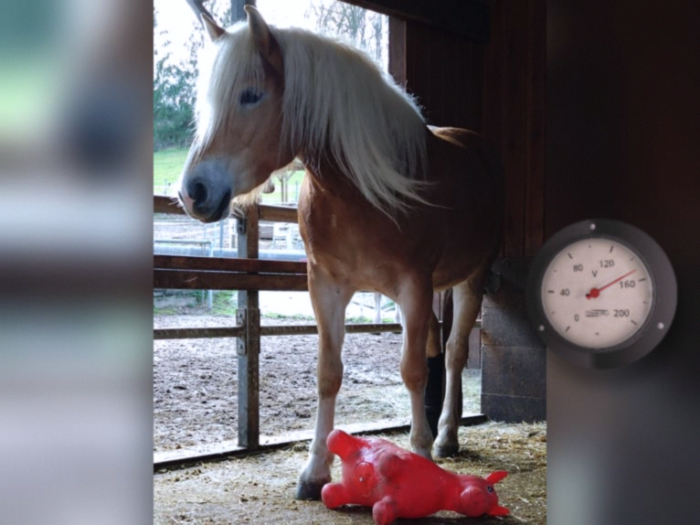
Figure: 150 V
